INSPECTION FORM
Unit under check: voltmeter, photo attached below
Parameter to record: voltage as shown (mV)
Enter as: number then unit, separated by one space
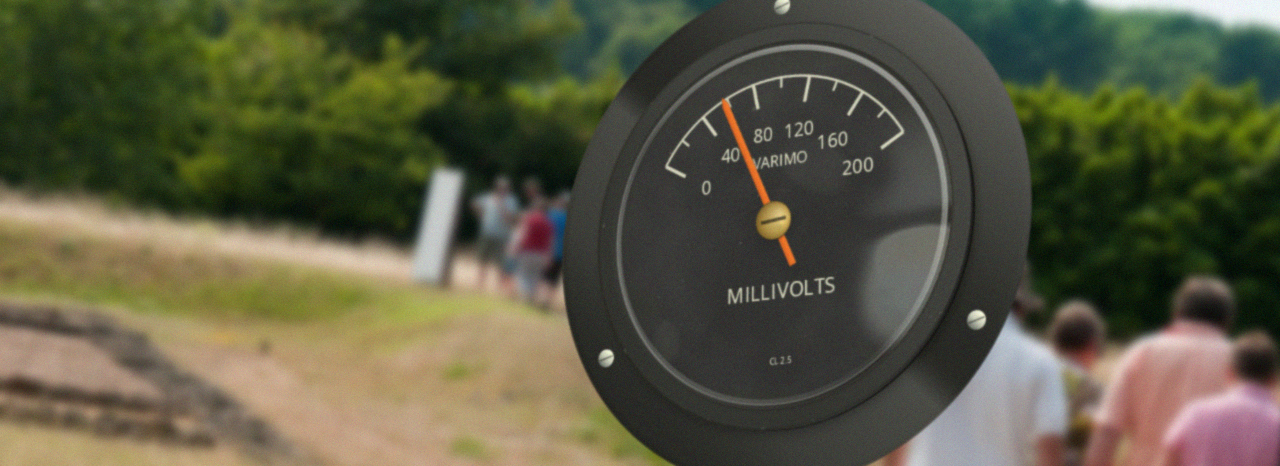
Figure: 60 mV
